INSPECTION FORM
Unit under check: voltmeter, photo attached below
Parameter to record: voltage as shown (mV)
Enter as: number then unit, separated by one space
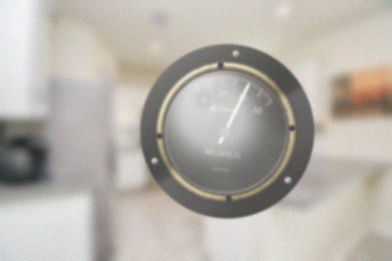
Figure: 40 mV
